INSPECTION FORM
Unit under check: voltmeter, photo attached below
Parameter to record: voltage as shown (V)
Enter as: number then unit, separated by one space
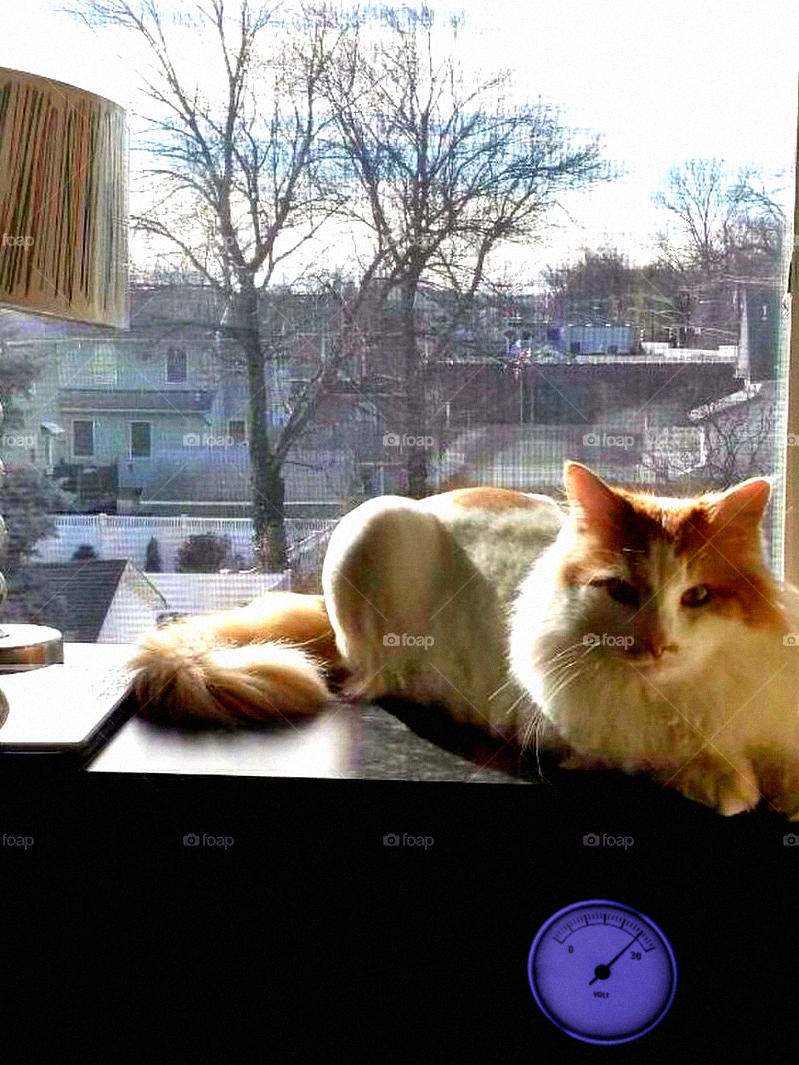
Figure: 25 V
